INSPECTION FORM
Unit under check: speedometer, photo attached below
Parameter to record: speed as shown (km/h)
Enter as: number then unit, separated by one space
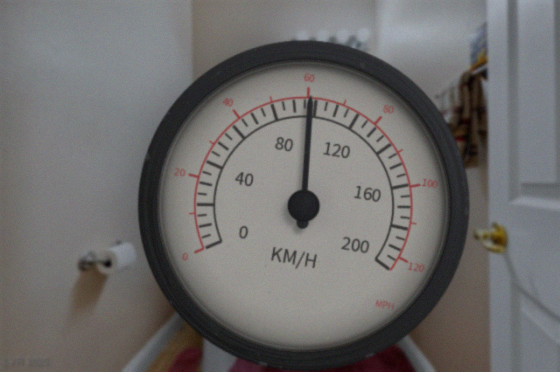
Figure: 97.5 km/h
